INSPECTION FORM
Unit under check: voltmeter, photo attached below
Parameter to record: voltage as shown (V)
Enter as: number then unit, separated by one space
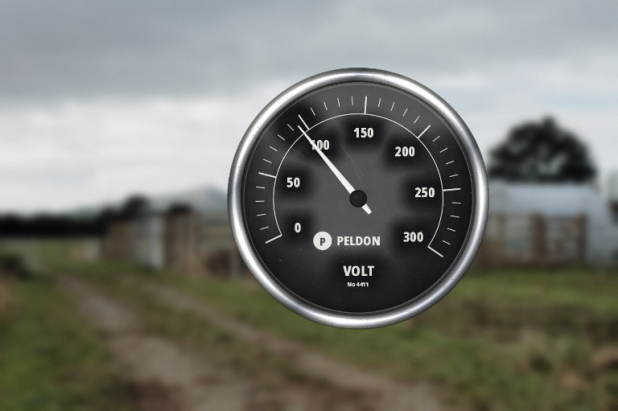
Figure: 95 V
